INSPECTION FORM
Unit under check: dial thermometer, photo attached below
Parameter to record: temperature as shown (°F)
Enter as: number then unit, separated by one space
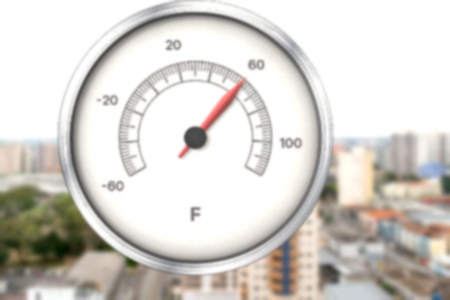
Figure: 60 °F
